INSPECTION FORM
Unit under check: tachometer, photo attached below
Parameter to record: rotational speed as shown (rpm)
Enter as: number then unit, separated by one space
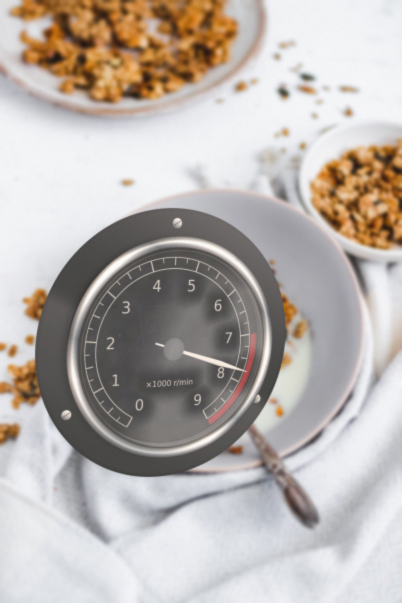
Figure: 7750 rpm
